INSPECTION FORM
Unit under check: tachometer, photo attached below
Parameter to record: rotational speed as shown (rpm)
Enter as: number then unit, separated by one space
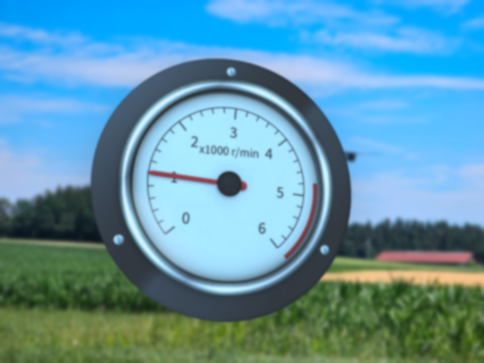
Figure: 1000 rpm
